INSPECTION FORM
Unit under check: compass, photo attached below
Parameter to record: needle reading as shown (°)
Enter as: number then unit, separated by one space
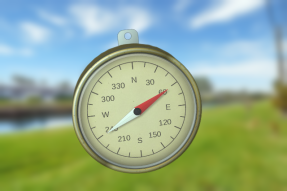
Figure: 60 °
